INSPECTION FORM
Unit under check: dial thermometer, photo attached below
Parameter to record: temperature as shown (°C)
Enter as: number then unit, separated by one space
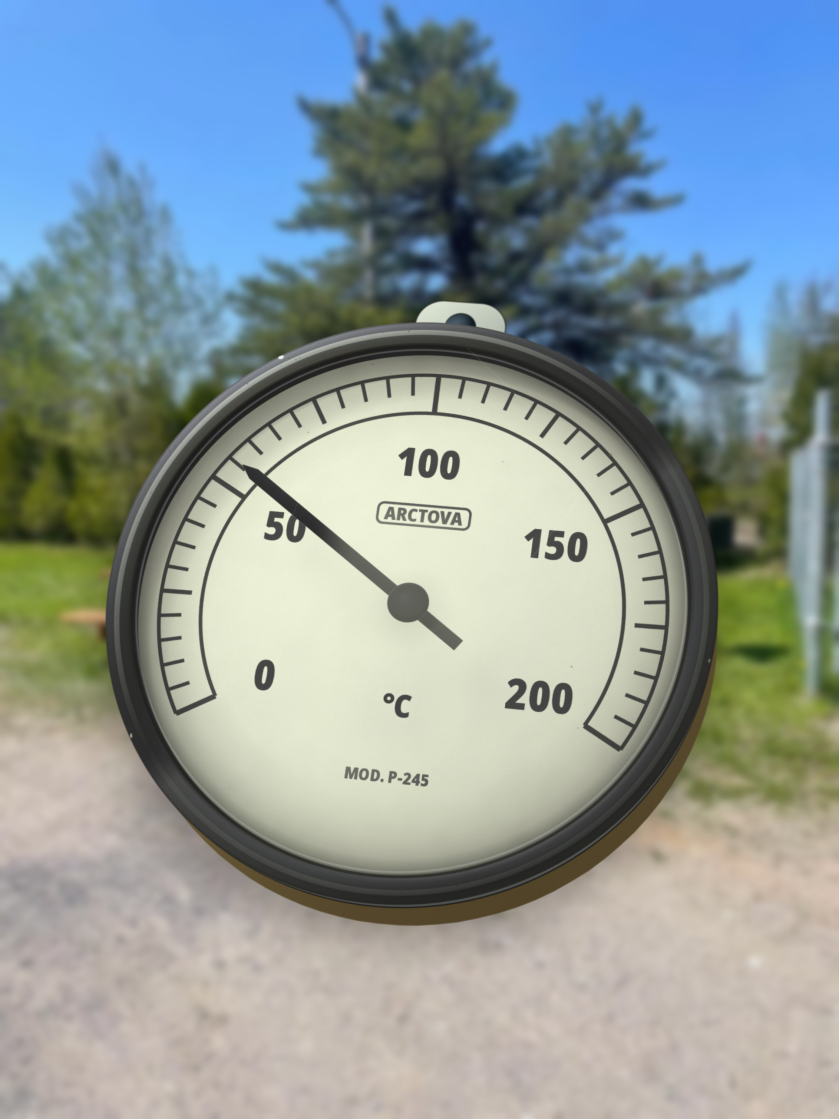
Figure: 55 °C
